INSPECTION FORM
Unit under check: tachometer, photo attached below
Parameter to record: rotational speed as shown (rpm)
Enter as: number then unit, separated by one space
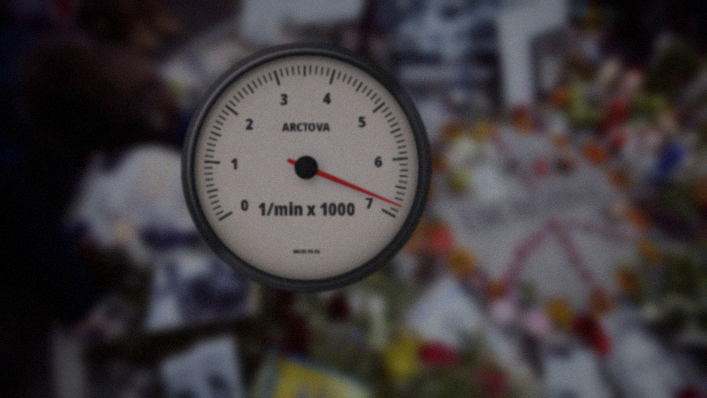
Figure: 6800 rpm
